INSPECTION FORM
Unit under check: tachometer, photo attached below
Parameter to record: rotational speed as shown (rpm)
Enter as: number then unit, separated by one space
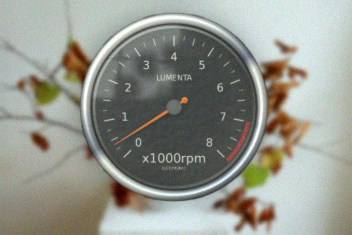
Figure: 375 rpm
